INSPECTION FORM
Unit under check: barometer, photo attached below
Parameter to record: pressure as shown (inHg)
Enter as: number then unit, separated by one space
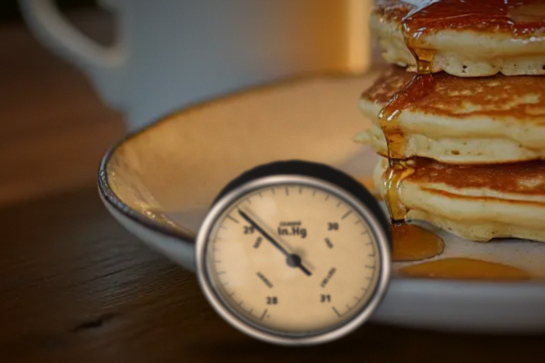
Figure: 29.1 inHg
